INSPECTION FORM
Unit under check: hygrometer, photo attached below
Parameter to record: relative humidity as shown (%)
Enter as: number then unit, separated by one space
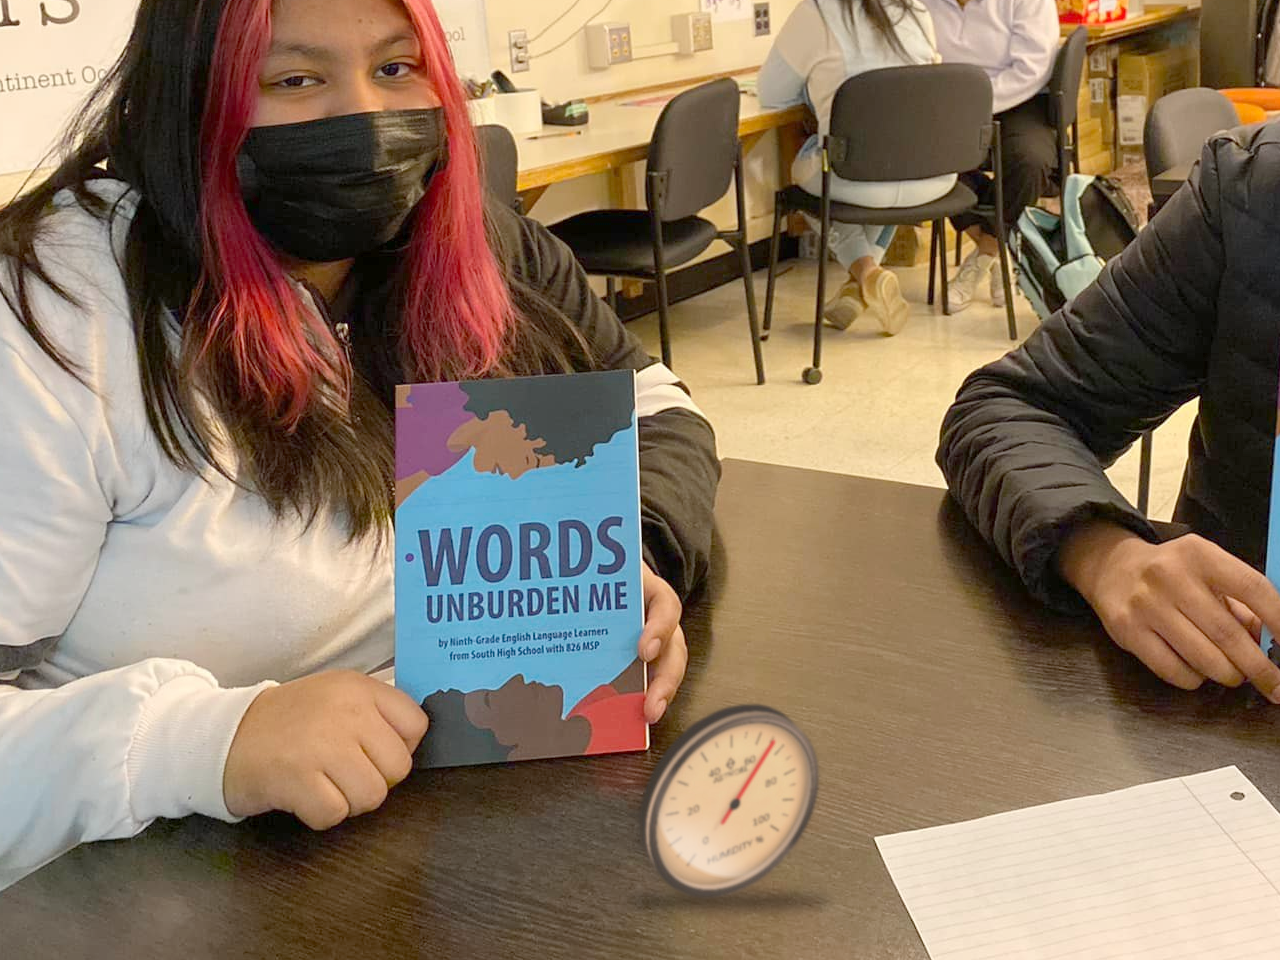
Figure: 65 %
